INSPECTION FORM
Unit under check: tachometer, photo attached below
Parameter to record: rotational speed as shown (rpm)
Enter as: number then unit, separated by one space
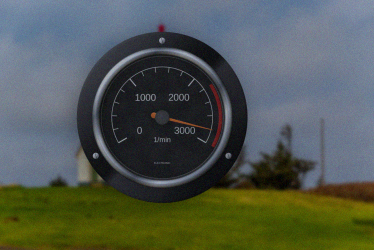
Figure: 2800 rpm
